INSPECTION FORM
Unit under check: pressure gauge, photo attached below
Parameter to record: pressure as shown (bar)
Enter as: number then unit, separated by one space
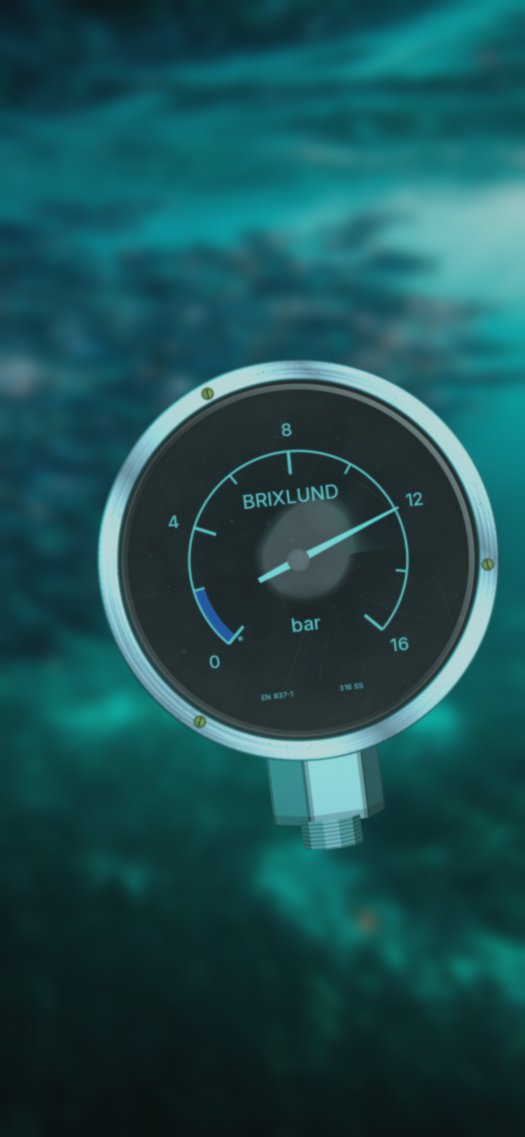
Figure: 12 bar
